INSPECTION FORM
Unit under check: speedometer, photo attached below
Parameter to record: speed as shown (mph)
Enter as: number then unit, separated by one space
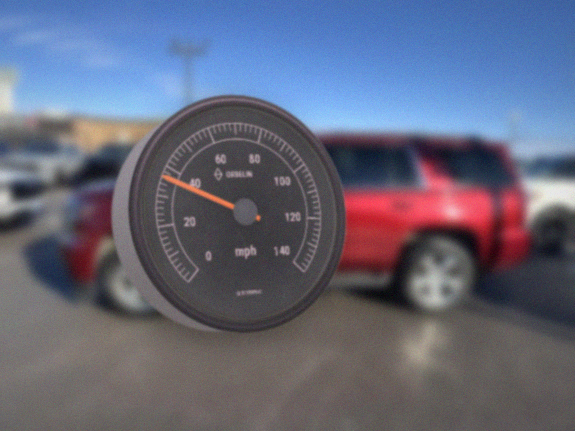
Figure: 36 mph
